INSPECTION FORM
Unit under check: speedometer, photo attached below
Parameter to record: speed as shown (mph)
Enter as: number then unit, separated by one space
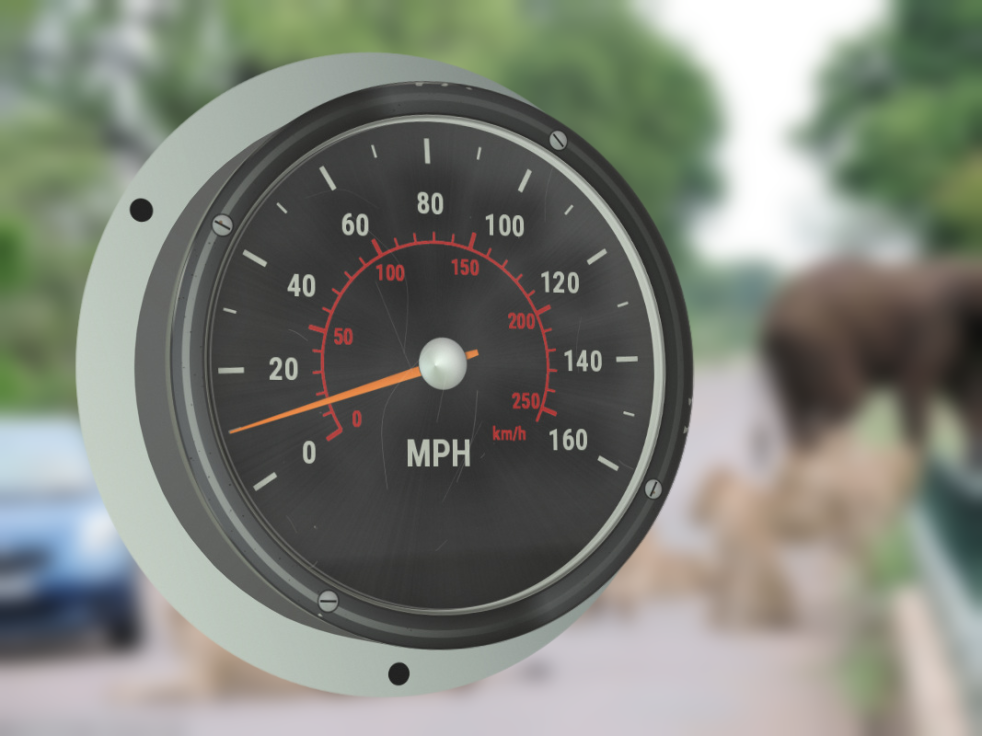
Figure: 10 mph
